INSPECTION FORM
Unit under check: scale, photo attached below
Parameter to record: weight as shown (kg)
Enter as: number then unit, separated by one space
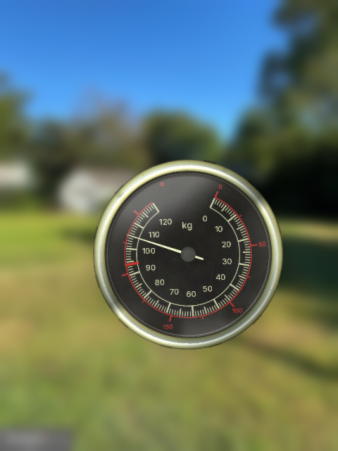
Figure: 105 kg
